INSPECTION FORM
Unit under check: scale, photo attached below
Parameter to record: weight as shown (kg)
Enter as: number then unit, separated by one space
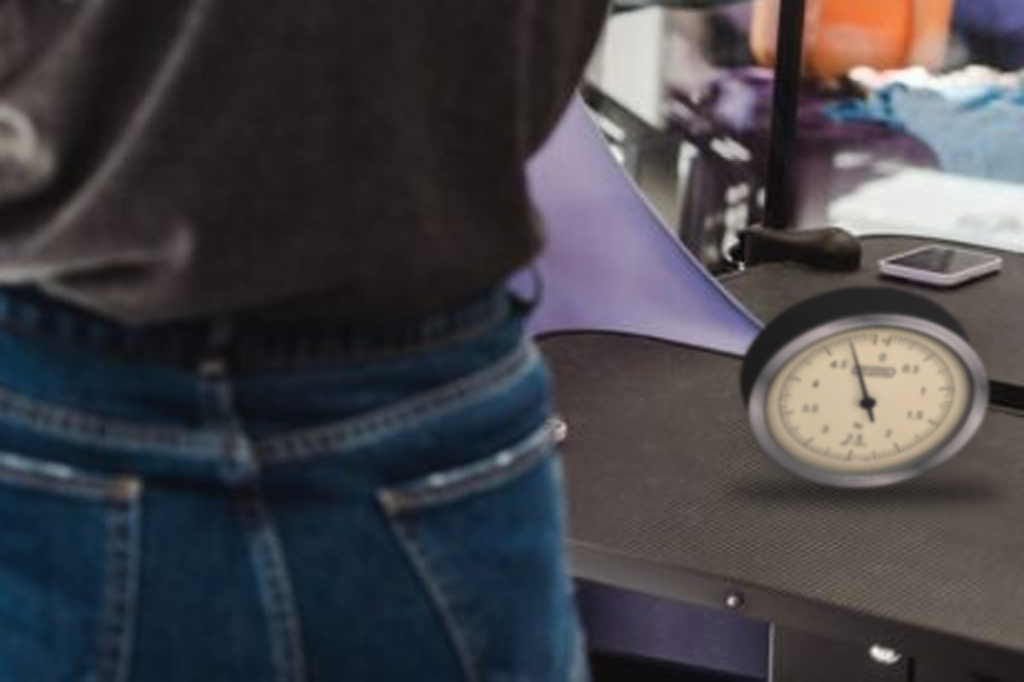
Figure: 4.75 kg
